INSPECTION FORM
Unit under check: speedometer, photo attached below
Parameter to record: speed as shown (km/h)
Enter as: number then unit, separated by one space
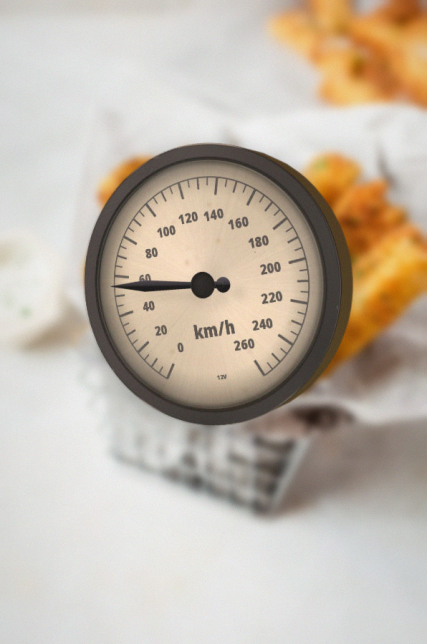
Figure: 55 km/h
